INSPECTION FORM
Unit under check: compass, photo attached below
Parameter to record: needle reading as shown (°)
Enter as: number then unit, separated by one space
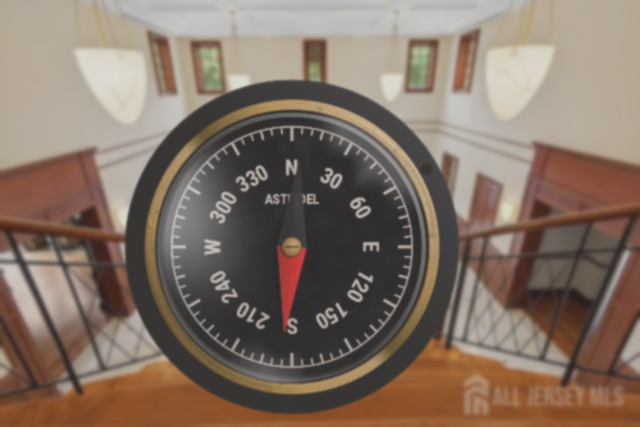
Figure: 185 °
